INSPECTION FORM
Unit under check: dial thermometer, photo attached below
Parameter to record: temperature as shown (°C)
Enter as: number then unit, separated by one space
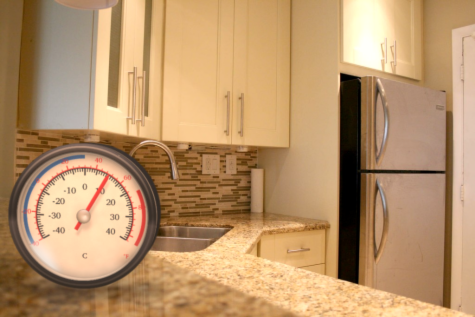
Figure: 10 °C
